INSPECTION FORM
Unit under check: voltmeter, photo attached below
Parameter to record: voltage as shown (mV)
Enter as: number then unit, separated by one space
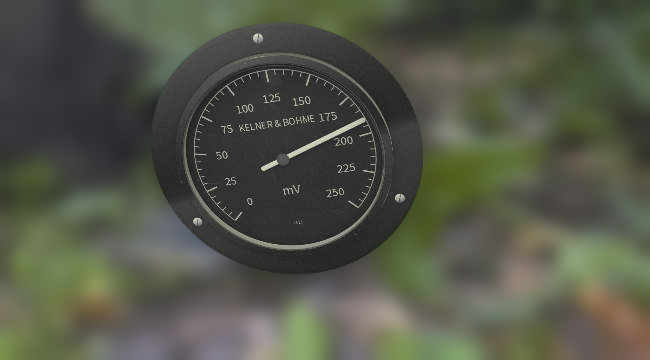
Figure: 190 mV
